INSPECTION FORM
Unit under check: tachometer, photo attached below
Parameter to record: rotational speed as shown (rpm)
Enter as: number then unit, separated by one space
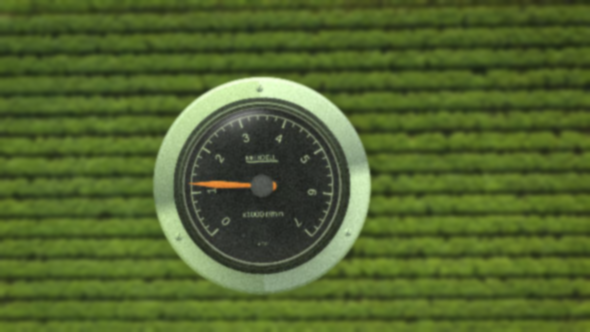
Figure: 1200 rpm
